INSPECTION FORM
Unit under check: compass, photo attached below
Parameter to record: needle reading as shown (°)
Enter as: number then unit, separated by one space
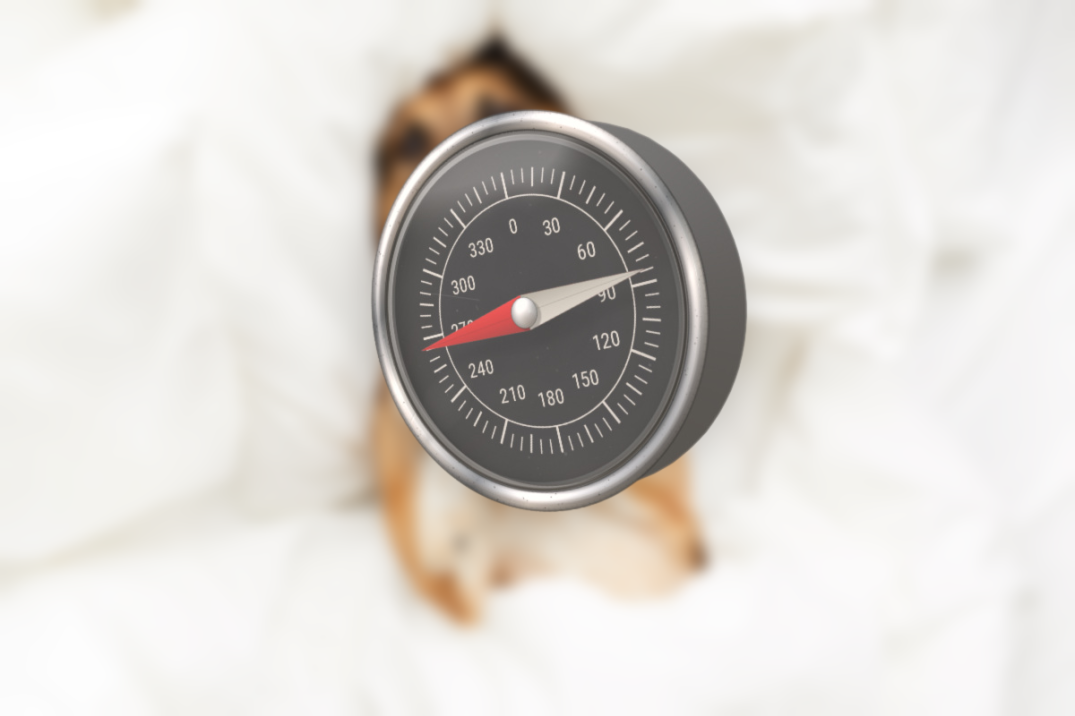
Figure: 265 °
